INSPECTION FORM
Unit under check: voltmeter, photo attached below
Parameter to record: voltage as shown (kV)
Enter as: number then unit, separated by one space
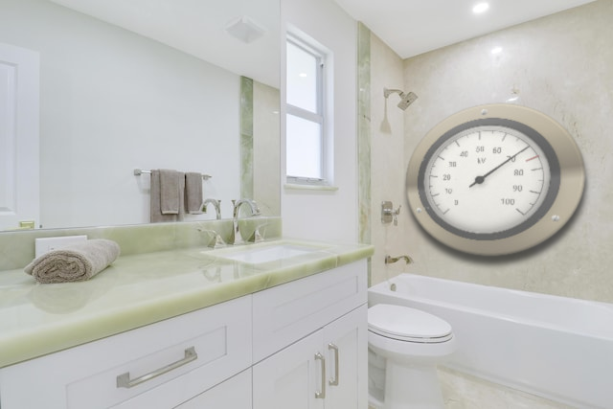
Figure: 70 kV
